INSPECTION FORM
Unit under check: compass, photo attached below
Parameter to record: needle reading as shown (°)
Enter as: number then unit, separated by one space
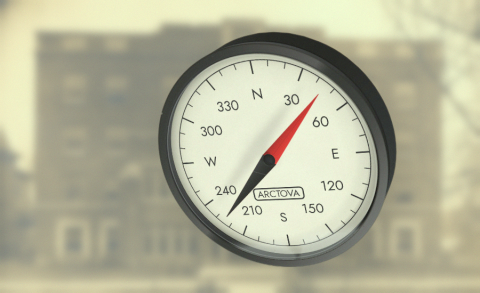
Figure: 45 °
